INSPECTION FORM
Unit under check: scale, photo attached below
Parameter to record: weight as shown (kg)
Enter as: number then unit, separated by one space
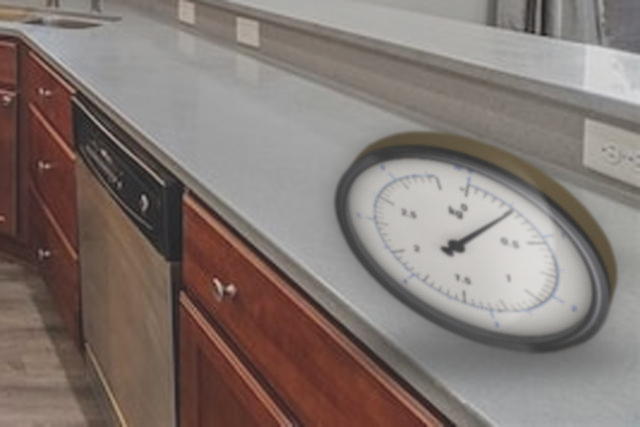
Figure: 0.25 kg
